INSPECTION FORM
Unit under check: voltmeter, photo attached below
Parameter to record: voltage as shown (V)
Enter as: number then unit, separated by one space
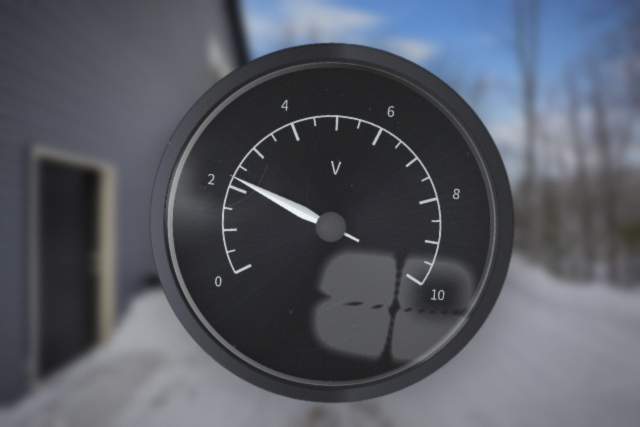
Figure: 2.25 V
